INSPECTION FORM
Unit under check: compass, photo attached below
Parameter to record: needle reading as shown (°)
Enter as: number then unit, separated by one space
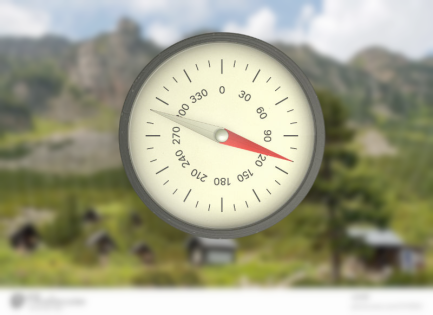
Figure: 110 °
